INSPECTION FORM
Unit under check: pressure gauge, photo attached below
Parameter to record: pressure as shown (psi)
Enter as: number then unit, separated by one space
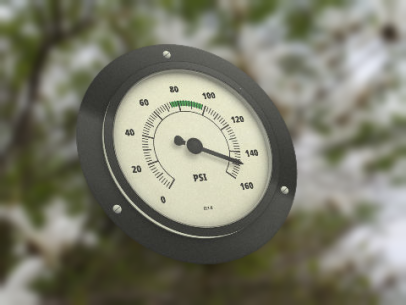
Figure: 150 psi
